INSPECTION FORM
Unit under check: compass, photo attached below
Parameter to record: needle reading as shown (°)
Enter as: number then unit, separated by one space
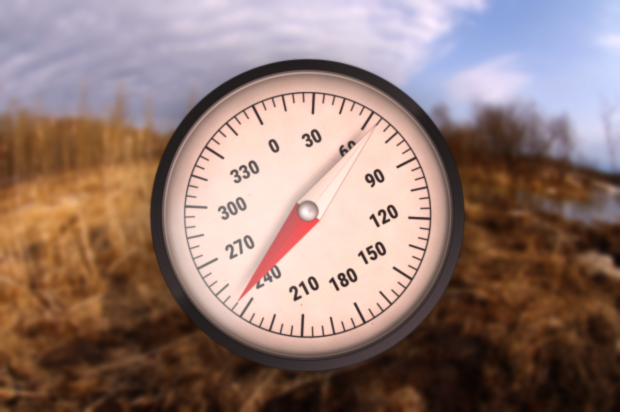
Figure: 245 °
